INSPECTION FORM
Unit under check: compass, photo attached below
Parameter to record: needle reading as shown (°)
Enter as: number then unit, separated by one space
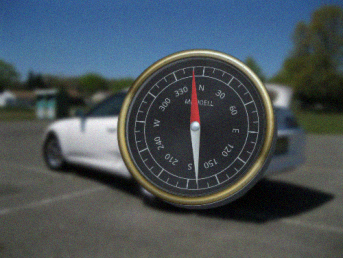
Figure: 350 °
